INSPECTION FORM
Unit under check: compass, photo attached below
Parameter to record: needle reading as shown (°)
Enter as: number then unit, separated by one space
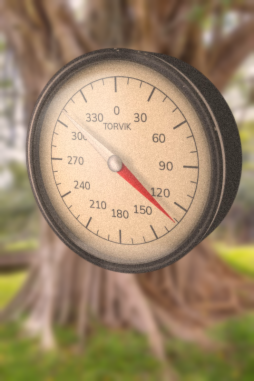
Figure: 130 °
